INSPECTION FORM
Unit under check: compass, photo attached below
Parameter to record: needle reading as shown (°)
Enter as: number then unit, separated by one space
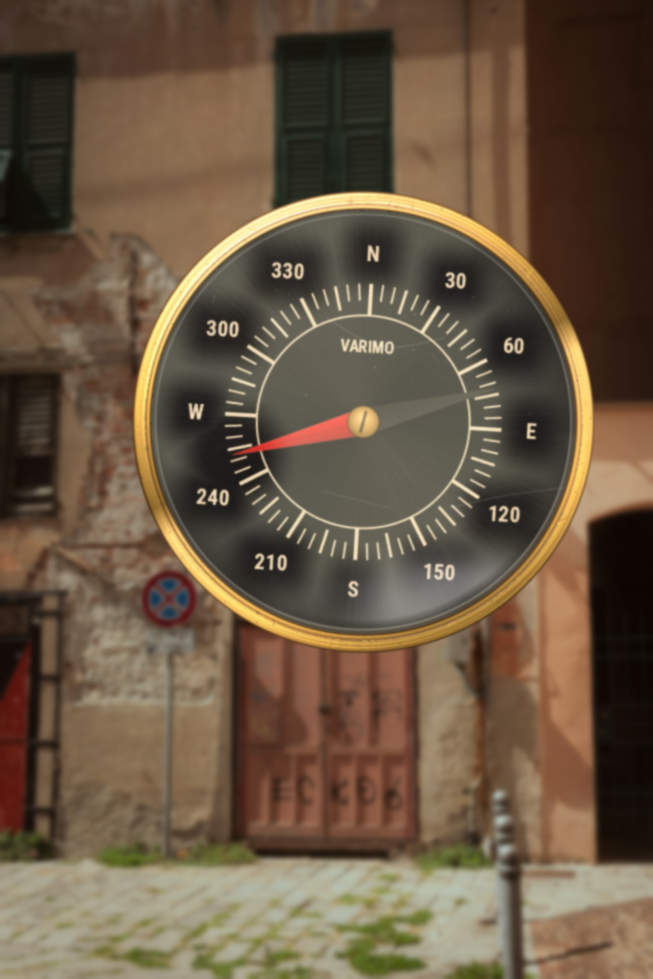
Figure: 252.5 °
